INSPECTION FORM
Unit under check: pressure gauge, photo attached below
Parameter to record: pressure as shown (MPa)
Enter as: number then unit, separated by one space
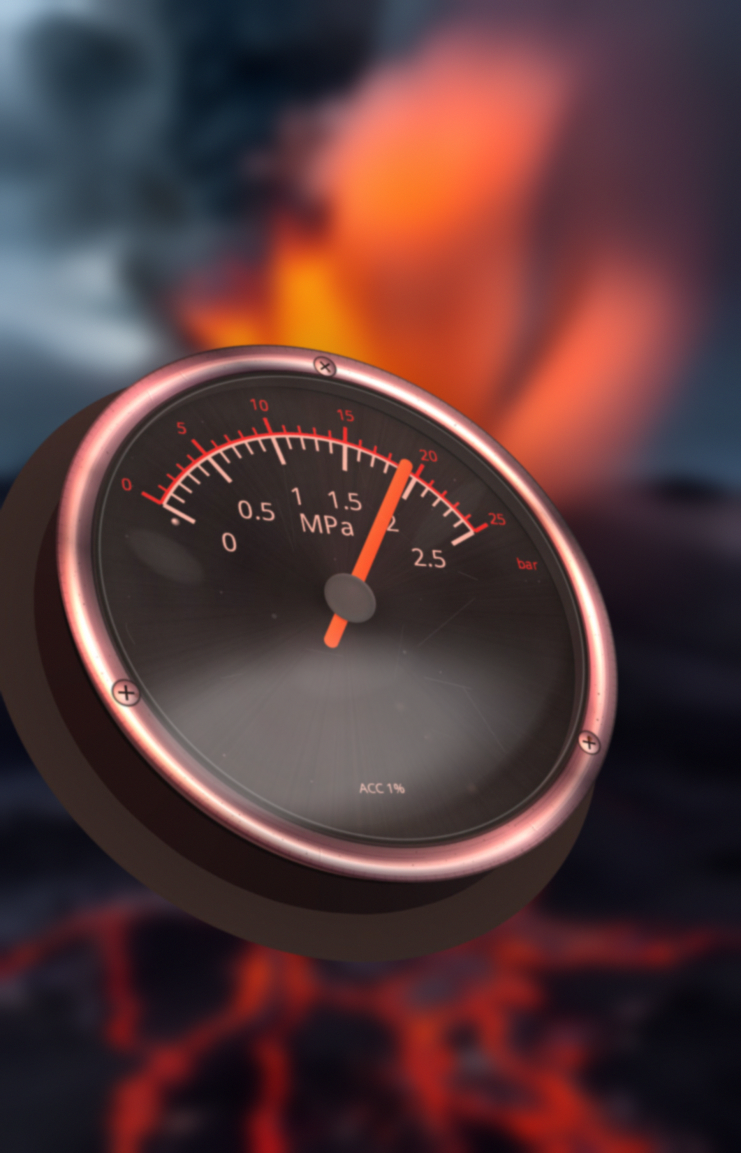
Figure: 1.9 MPa
